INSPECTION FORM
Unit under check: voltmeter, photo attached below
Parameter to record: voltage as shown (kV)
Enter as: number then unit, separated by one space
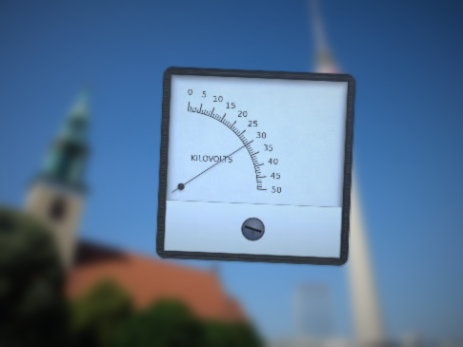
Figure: 30 kV
